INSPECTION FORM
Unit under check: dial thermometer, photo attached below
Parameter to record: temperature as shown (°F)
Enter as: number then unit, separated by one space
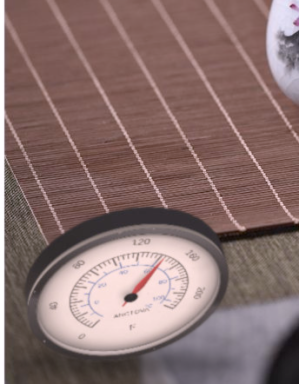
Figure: 140 °F
